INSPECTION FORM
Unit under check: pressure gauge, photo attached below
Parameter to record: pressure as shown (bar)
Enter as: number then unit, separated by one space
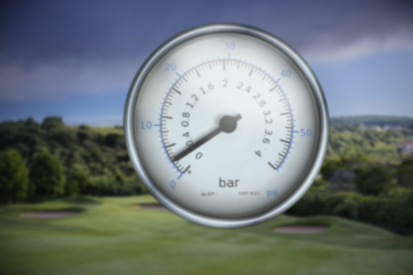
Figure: 0.2 bar
